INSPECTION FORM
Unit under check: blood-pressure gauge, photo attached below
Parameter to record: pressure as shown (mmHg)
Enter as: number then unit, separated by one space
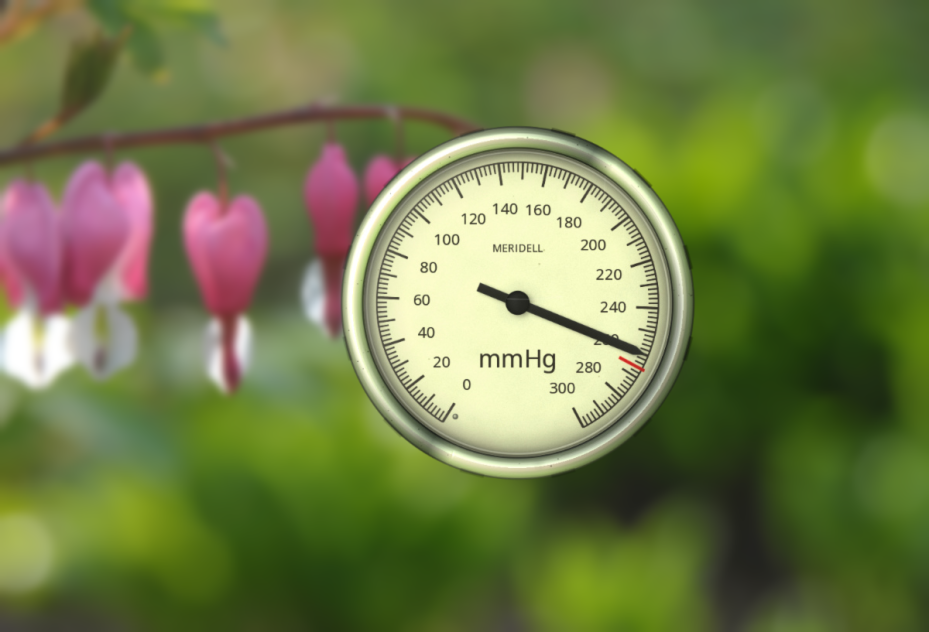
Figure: 260 mmHg
